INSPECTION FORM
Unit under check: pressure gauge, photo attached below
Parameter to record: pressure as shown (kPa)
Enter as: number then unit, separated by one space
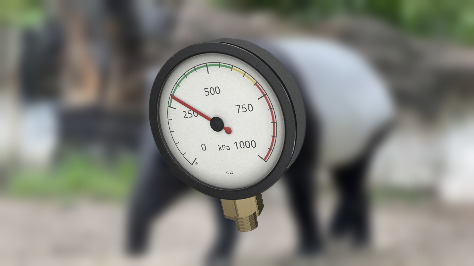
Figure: 300 kPa
